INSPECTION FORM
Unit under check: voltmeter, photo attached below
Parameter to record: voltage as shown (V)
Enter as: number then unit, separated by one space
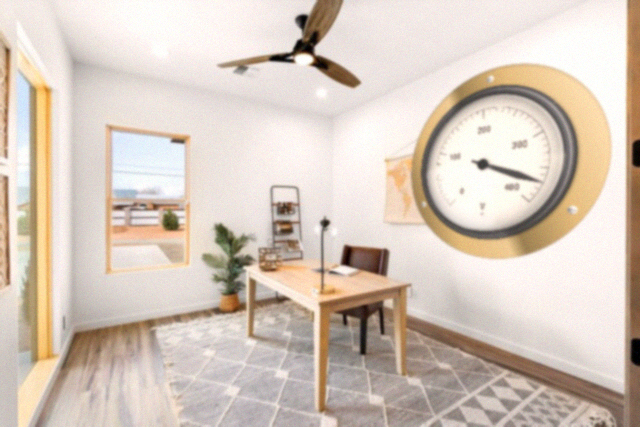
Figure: 370 V
